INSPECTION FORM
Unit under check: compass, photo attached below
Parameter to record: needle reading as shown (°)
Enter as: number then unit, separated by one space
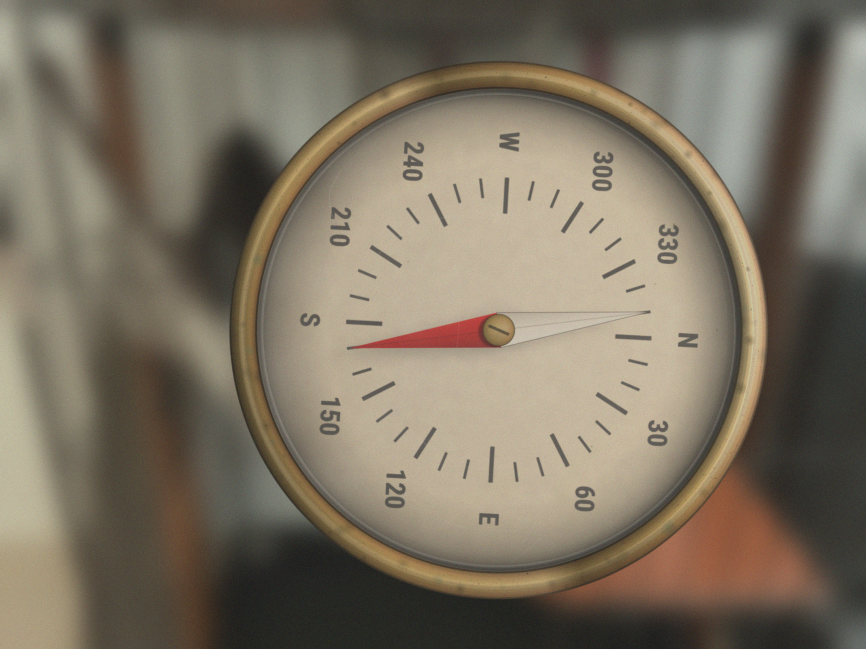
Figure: 170 °
